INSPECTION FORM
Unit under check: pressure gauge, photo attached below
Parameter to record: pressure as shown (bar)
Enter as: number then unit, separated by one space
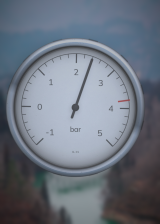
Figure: 2.4 bar
